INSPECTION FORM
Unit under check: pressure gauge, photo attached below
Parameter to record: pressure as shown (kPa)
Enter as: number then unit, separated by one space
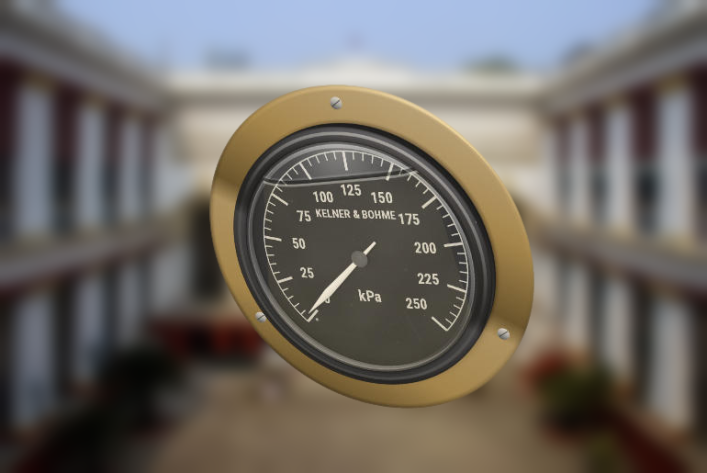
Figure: 2.5 kPa
